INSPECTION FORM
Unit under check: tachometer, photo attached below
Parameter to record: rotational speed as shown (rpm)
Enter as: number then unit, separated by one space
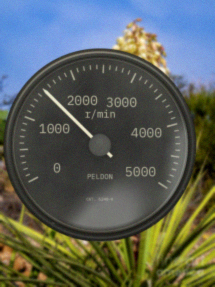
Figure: 1500 rpm
